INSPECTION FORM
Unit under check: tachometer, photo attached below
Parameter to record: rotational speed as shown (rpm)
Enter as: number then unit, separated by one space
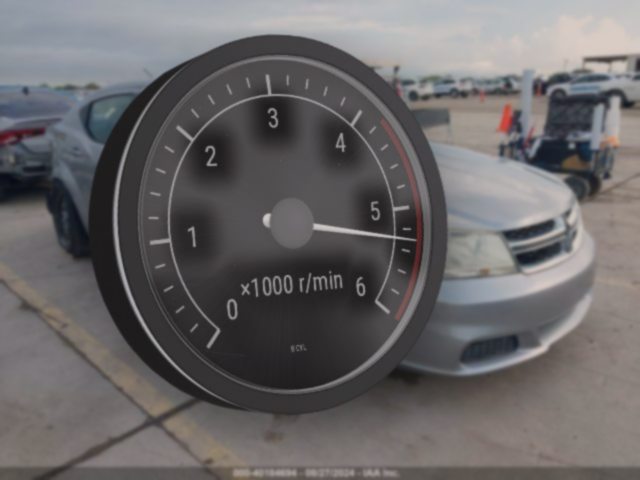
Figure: 5300 rpm
